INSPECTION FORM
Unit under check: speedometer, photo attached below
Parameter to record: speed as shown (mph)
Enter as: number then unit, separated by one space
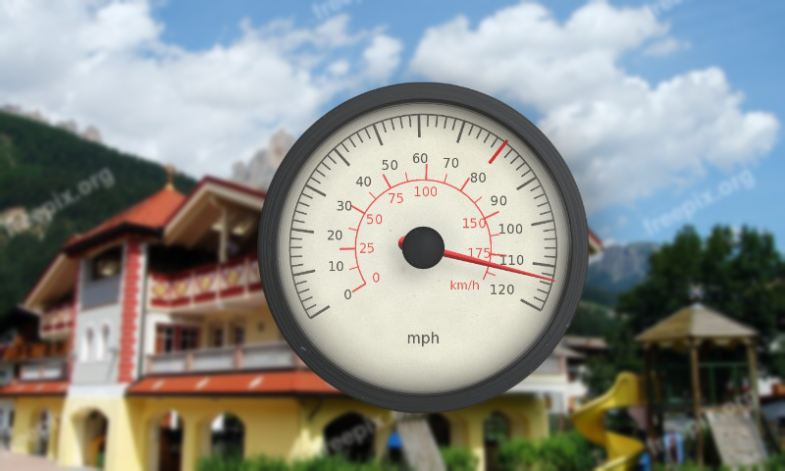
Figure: 113 mph
